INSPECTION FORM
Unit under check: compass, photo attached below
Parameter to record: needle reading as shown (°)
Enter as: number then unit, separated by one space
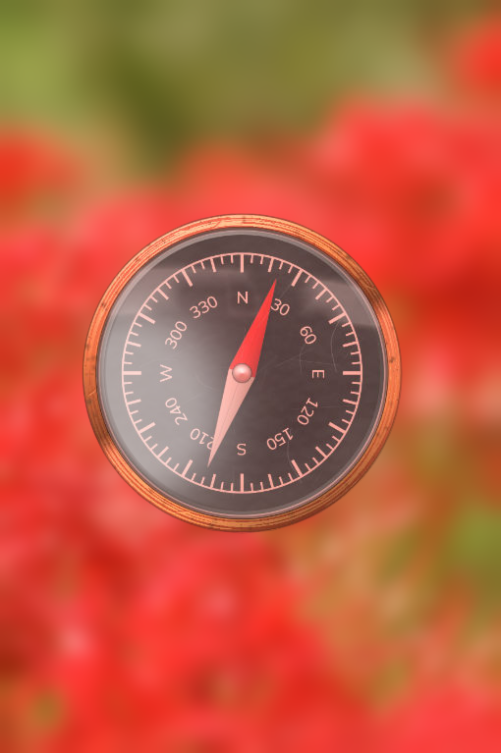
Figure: 20 °
